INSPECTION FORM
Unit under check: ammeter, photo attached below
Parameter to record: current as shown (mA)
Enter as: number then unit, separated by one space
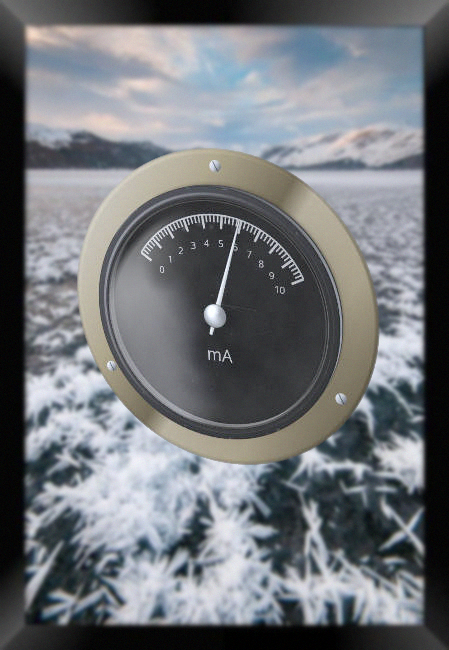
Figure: 6 mA
